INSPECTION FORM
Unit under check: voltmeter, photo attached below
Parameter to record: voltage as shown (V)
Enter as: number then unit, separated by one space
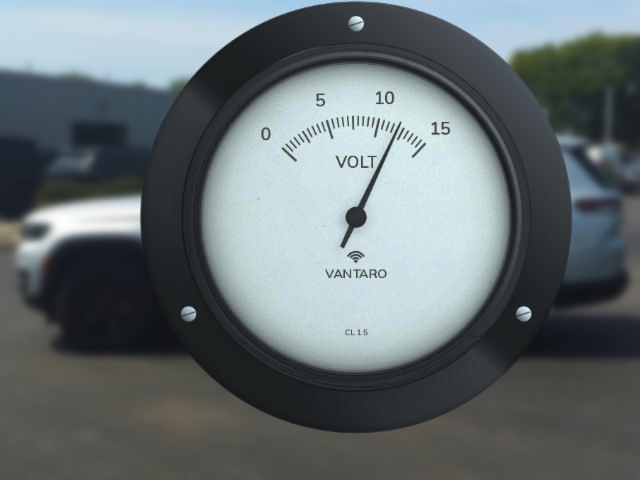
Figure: 12 V
